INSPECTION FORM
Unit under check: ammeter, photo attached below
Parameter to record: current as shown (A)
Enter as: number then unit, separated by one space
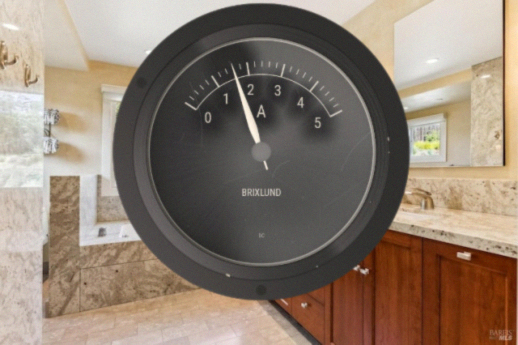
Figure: 1.6 A
